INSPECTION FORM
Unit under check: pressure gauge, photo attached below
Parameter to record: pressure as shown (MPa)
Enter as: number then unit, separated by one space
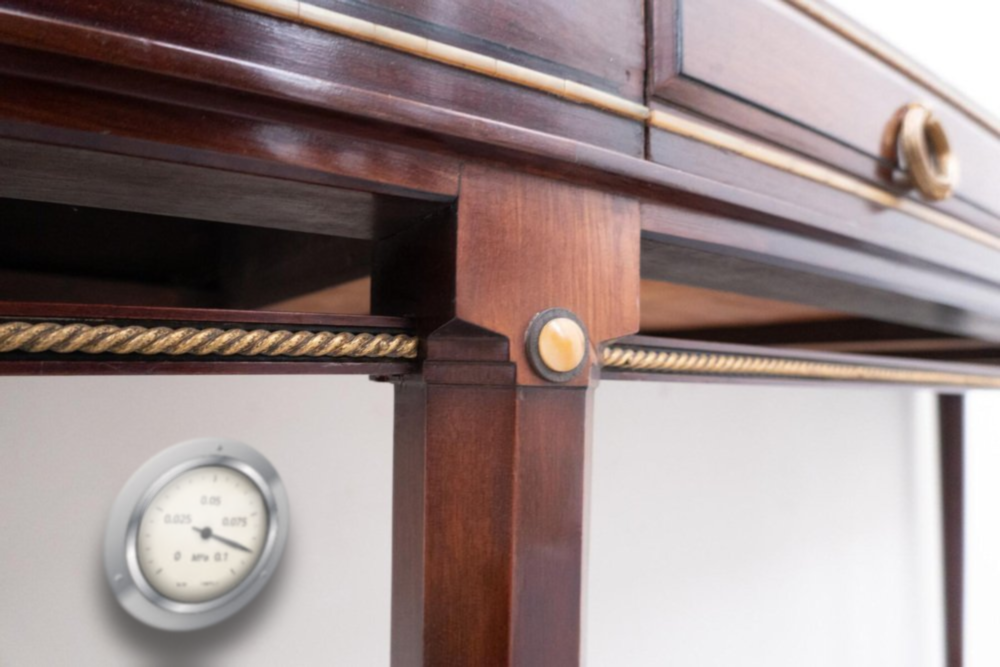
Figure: 0.09 MPa
